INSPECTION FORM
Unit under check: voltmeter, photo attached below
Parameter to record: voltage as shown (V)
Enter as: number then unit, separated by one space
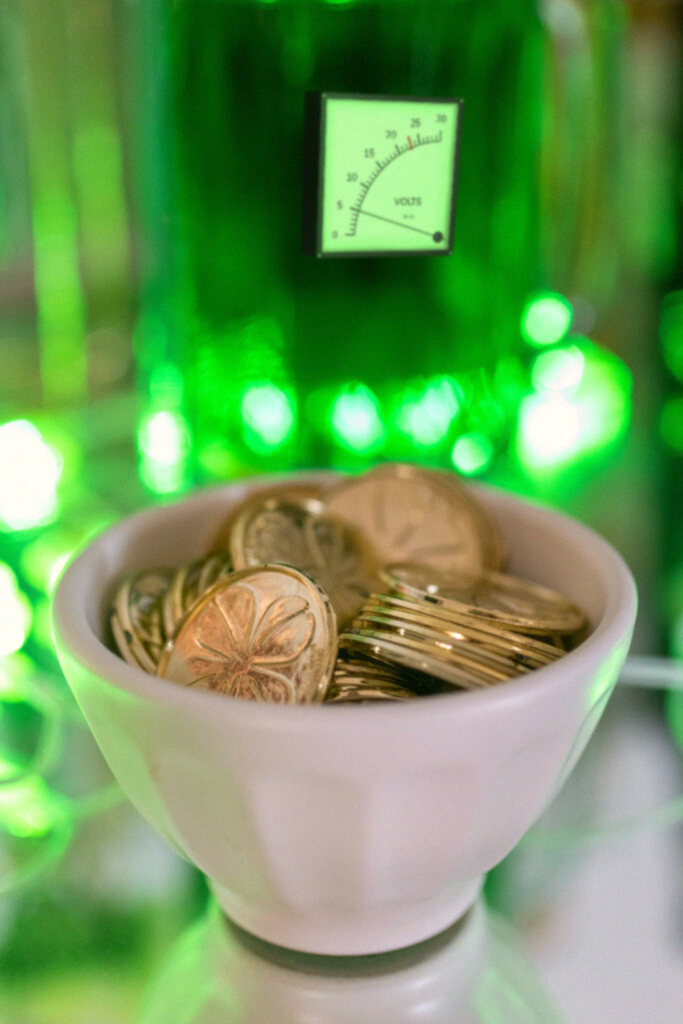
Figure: 5 V
